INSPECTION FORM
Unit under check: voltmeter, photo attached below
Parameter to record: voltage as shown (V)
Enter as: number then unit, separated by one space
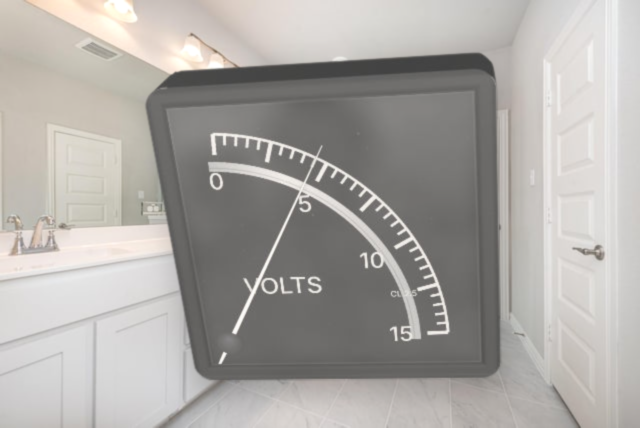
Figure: 4.5 V
